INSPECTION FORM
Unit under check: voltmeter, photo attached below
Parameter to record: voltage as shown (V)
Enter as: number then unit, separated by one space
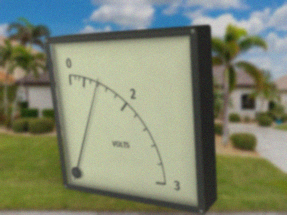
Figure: 1.4 V
